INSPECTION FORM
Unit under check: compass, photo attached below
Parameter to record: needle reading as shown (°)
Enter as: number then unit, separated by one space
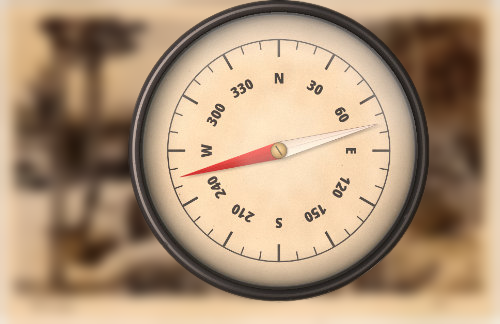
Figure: 255 °
